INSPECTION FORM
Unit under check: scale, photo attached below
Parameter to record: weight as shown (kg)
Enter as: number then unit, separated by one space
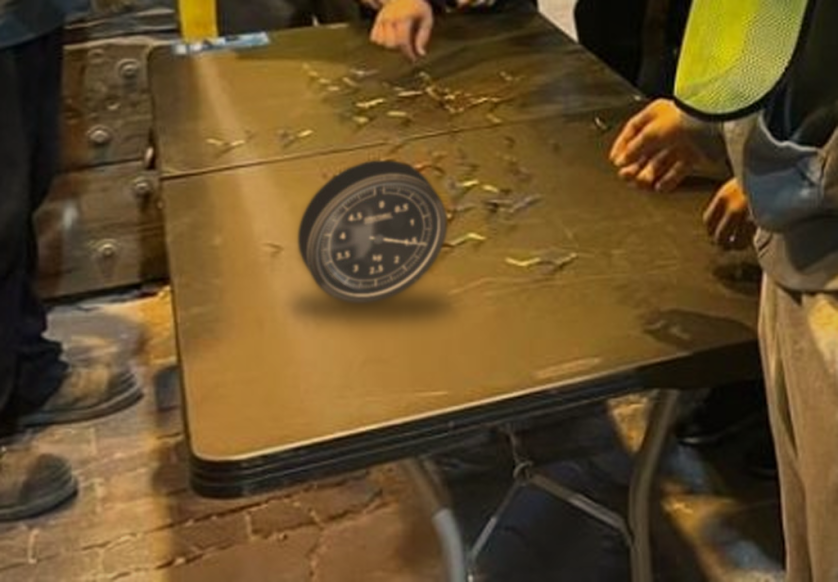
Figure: 1.5 kg
